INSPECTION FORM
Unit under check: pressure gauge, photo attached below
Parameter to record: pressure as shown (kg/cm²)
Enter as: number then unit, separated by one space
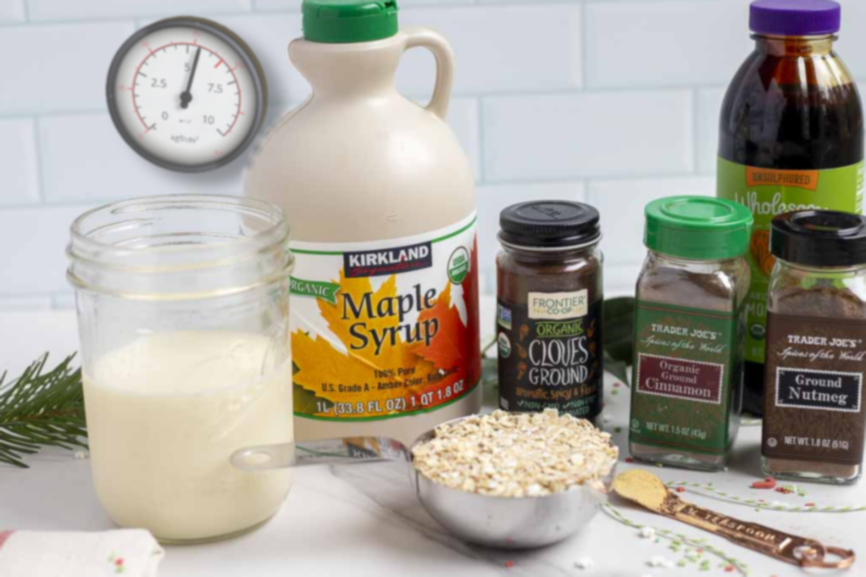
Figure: 5.5 kg/cm²
